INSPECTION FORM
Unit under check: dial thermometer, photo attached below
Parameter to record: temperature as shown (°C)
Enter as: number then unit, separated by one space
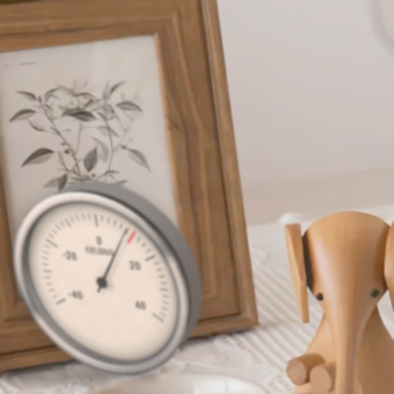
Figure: 10 °C
